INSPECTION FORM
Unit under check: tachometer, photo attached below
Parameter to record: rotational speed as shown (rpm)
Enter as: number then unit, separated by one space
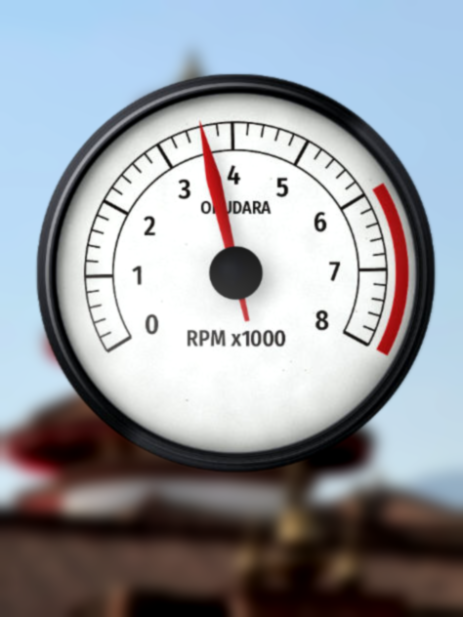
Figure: 3600 rpm
